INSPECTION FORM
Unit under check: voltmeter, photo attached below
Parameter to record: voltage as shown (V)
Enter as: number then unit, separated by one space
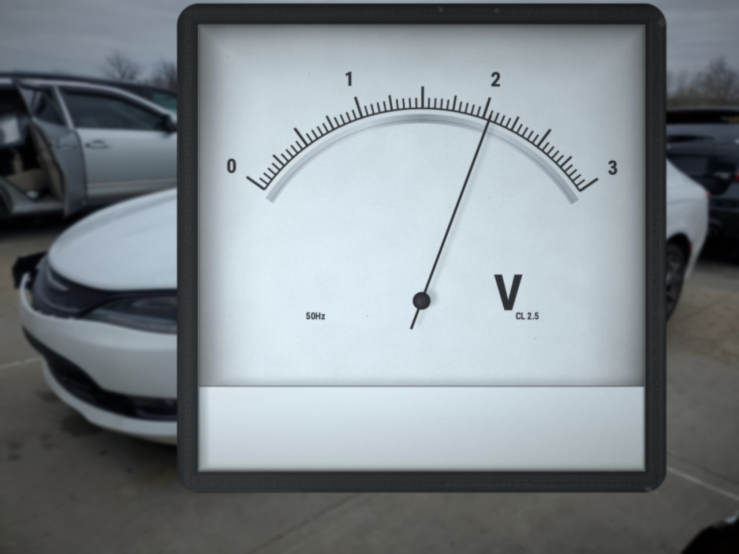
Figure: 2.05 V
